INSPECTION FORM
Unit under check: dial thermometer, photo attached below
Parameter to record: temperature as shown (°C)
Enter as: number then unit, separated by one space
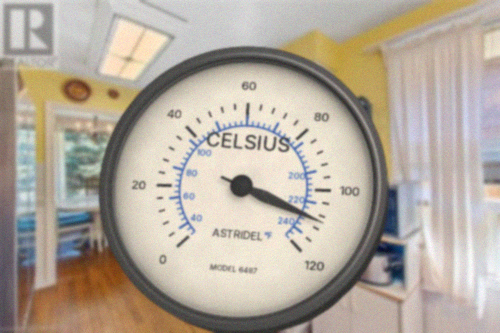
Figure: 110 °C
